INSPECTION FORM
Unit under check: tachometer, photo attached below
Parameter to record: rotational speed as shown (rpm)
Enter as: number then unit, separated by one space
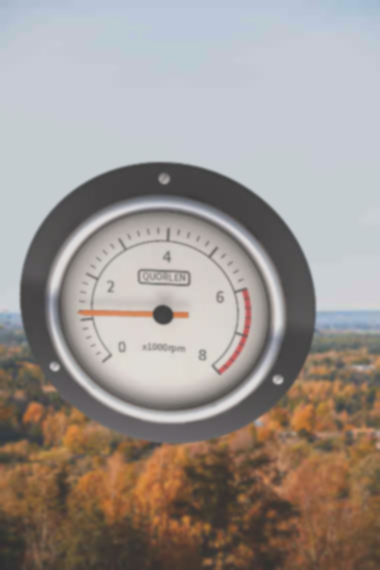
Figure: 1200 rpm
